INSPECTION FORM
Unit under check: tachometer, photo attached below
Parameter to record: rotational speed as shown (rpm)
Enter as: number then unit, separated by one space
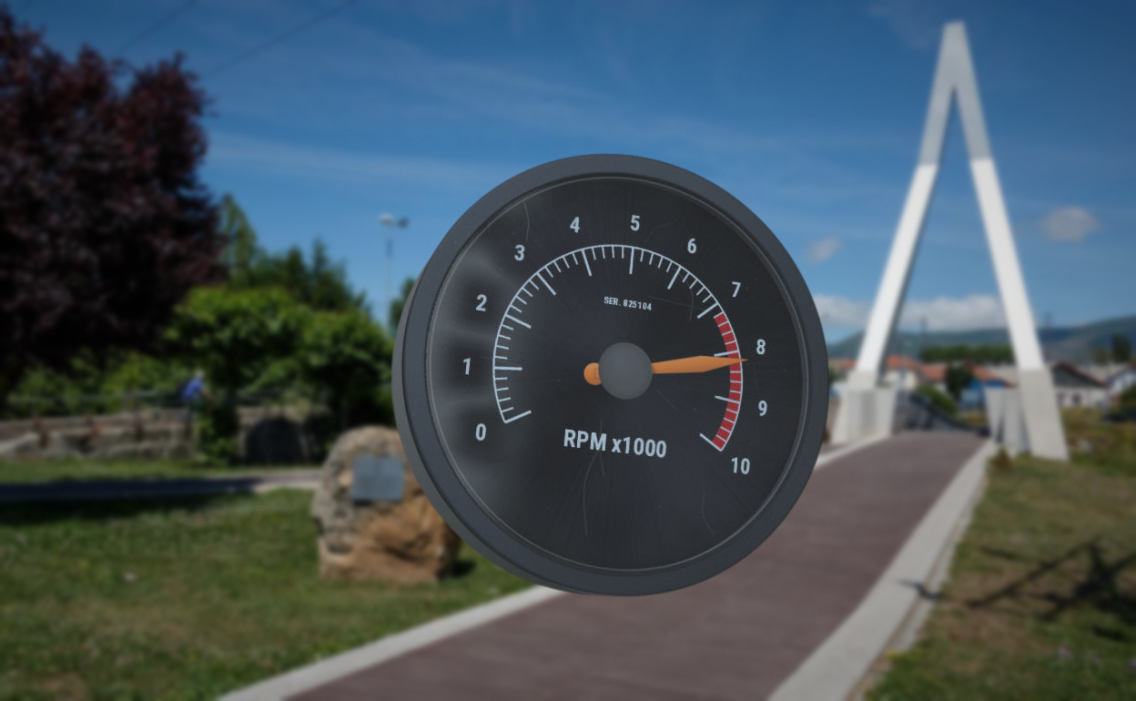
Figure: 8200 rpm
